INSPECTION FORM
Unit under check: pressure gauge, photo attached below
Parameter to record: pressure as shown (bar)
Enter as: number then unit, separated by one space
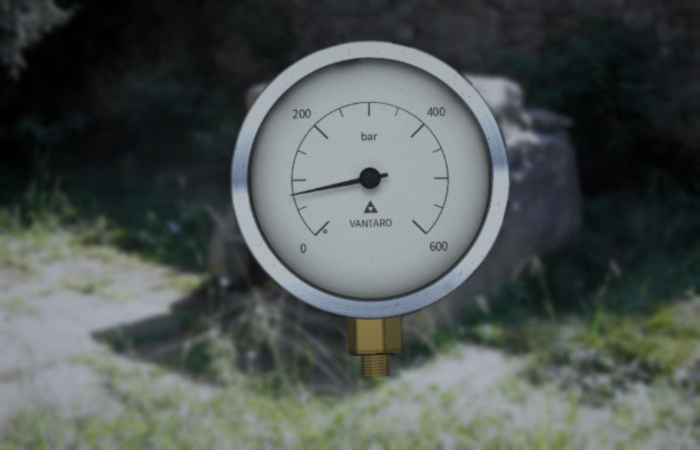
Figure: 75 bar
